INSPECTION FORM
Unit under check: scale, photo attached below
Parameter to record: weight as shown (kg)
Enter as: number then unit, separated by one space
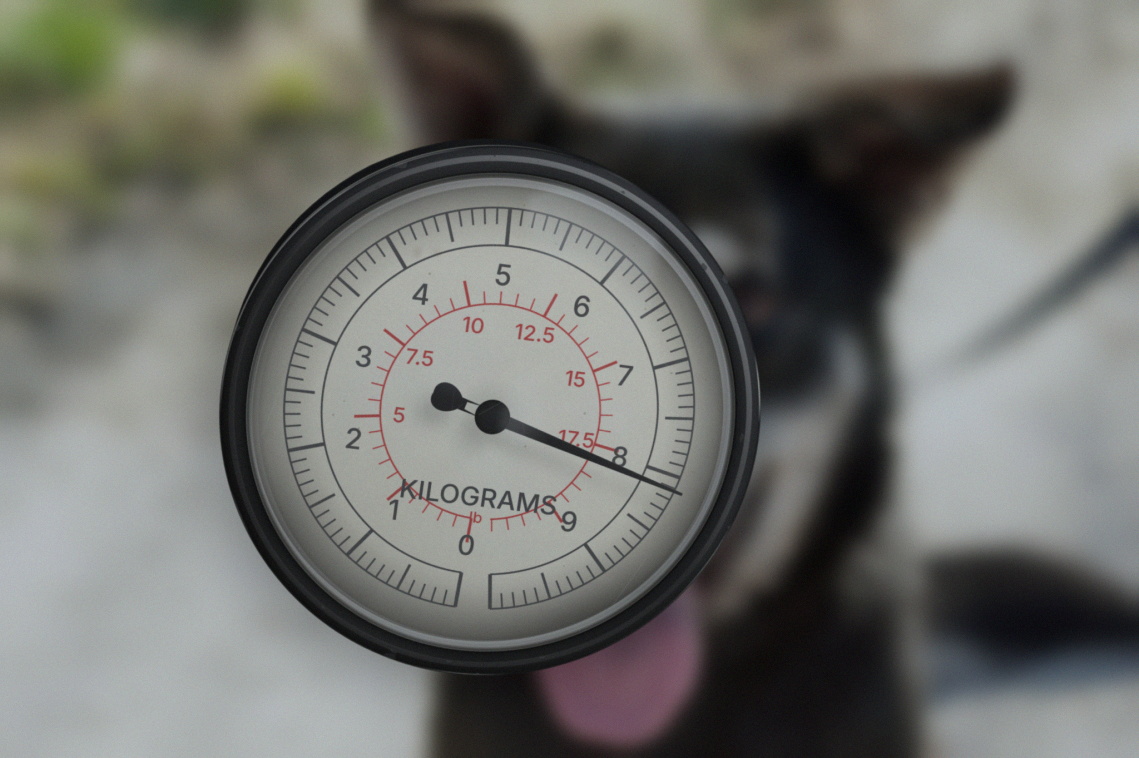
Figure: 8.1 kg
